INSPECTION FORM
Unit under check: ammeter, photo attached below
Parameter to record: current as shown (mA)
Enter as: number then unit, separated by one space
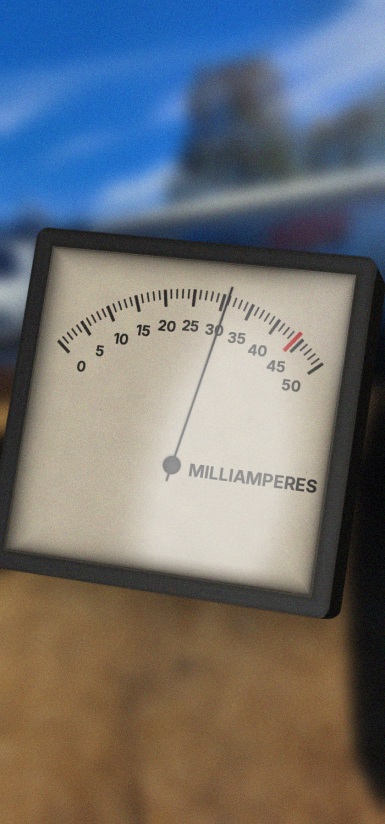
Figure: 31 mA
